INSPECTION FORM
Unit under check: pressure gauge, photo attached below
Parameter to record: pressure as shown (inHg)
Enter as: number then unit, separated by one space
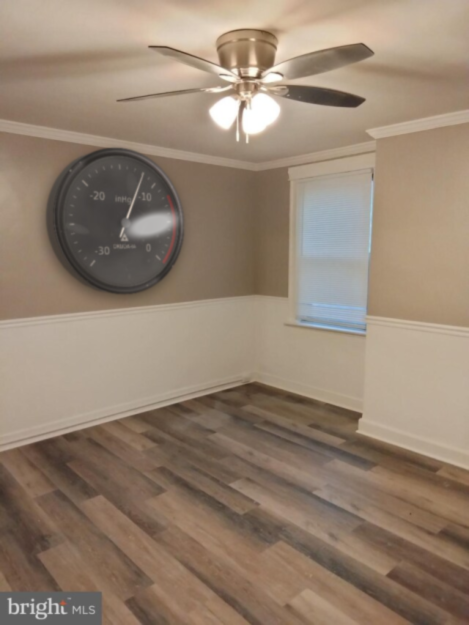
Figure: -12 inHg
